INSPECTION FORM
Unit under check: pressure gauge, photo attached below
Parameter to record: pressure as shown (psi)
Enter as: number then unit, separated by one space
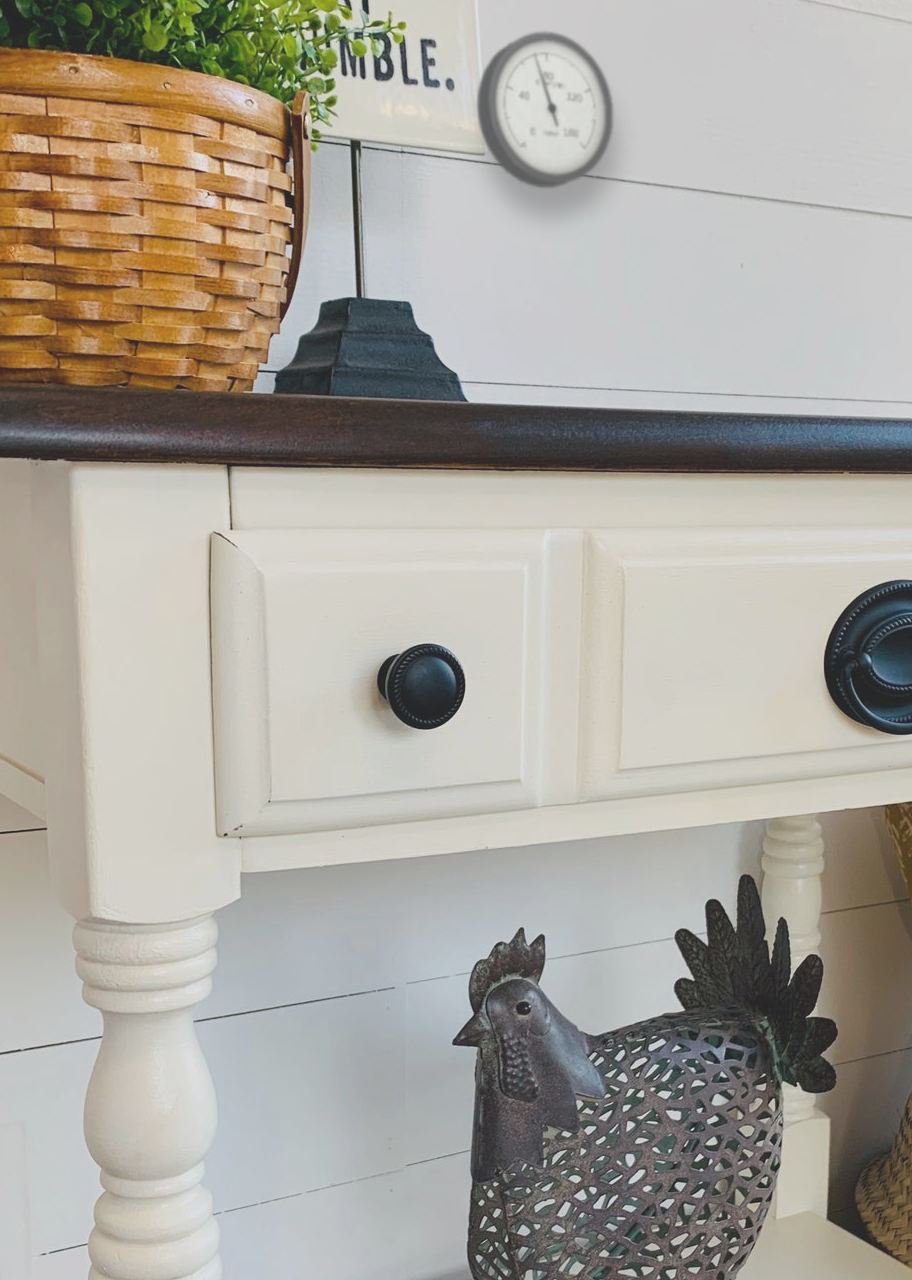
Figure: 70 psi
